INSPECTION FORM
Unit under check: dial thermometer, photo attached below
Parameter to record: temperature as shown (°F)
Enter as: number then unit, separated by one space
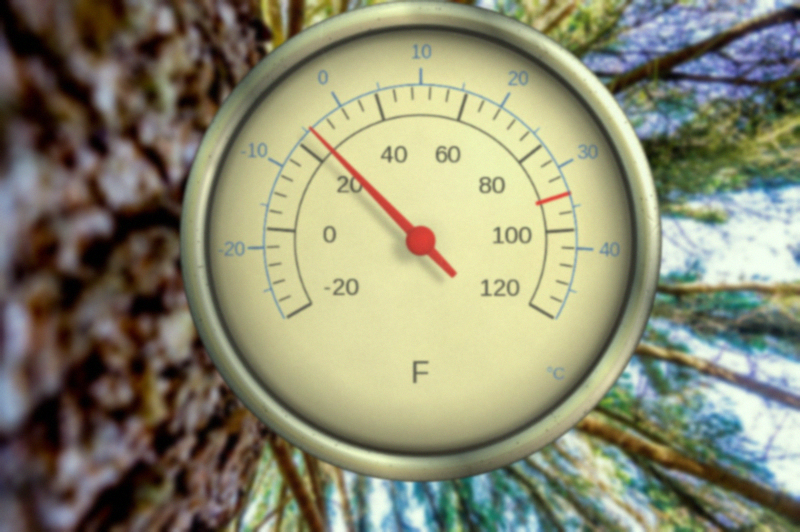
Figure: 24 °F
